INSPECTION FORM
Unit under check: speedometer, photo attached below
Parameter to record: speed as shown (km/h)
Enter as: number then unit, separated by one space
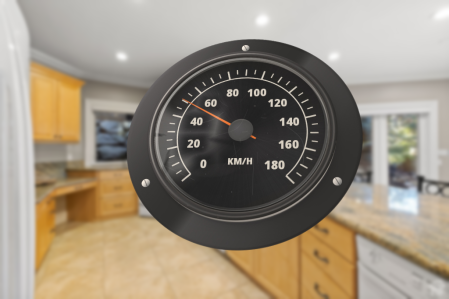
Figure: 50 km/h
